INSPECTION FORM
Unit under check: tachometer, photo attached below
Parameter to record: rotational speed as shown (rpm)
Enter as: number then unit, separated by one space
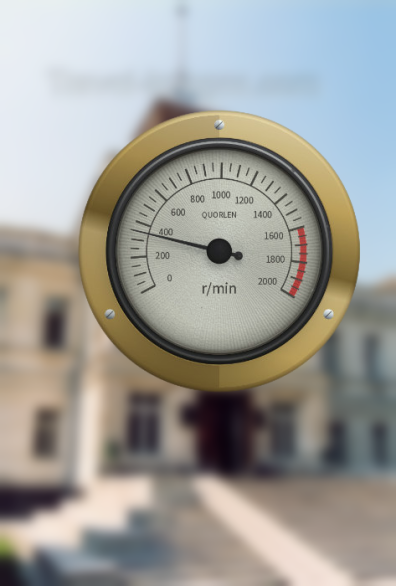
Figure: 350 rpm
